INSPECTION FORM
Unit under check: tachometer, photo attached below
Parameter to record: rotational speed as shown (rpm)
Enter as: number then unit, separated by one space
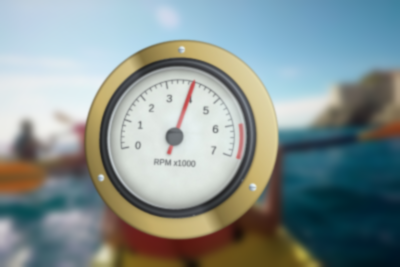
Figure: 4000 rpm
